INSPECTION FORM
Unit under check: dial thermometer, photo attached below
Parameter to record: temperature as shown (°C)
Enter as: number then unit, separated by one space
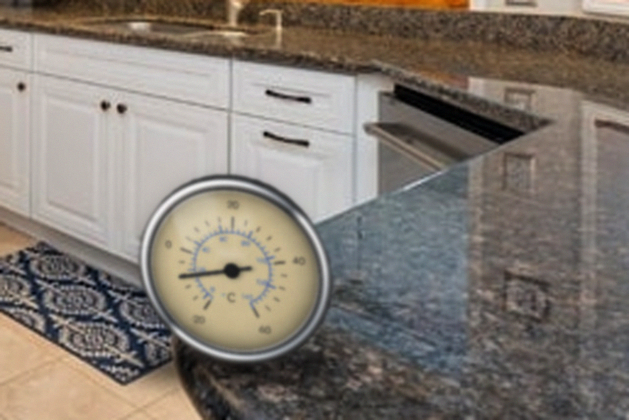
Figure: -8 °C
